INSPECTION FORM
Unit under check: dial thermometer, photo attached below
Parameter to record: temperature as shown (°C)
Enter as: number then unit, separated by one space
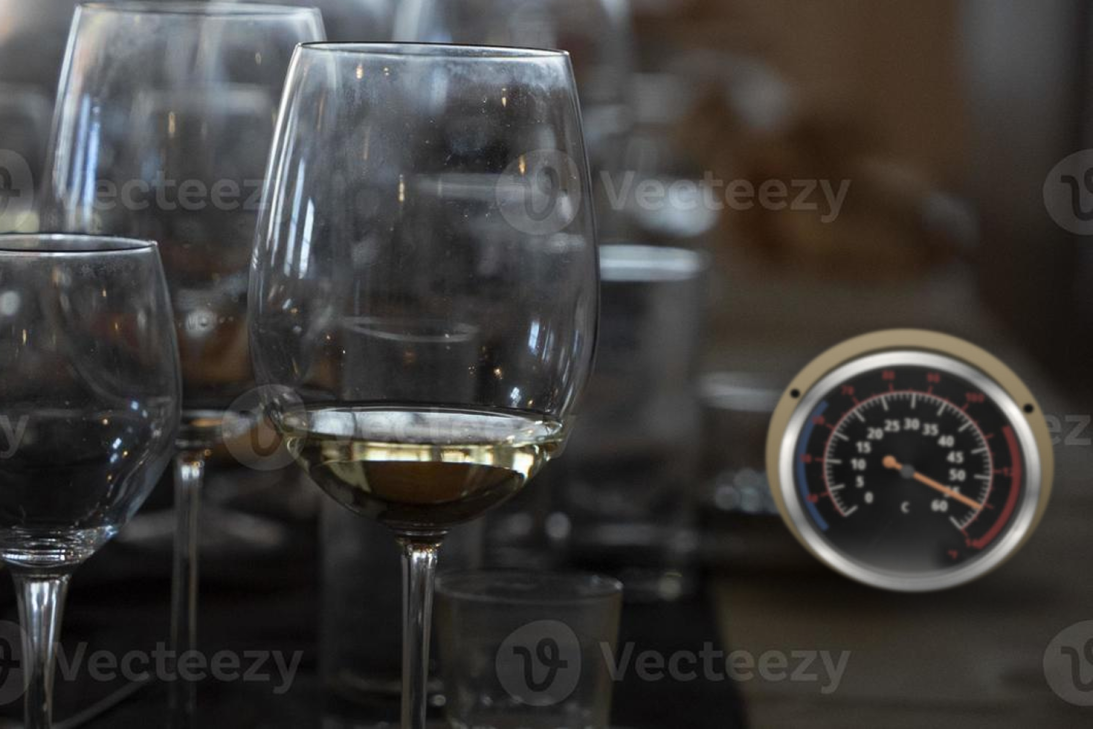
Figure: 55 °C
